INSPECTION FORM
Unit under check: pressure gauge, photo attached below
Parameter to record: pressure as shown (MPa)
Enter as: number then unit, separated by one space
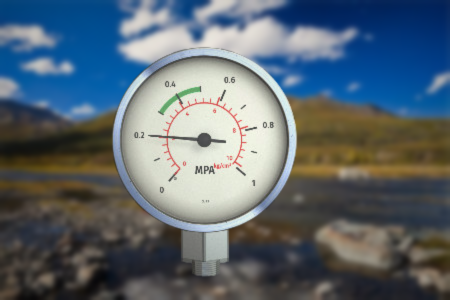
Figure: 0.2 MPa
